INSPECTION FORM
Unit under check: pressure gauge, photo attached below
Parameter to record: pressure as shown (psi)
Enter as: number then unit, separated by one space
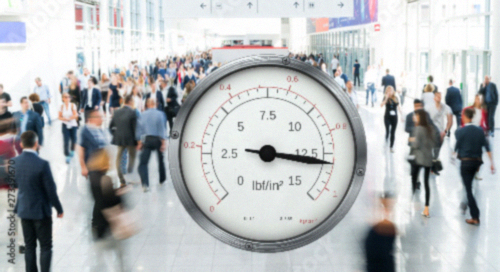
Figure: 13 psi
